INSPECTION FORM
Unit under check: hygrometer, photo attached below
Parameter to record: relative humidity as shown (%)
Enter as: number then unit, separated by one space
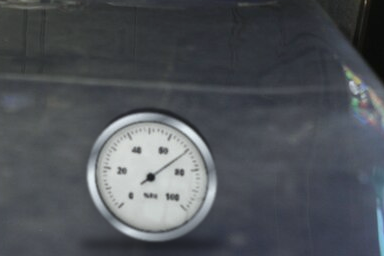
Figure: 70 %
